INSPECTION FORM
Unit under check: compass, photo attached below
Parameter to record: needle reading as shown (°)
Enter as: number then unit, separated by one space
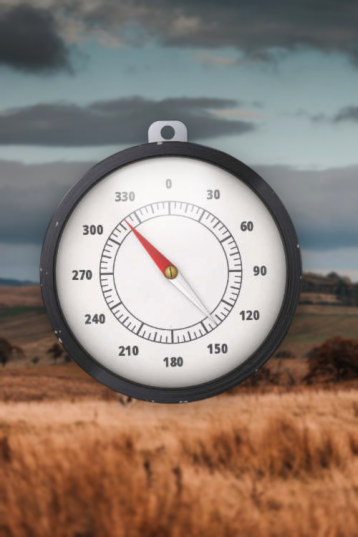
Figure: 320 °
